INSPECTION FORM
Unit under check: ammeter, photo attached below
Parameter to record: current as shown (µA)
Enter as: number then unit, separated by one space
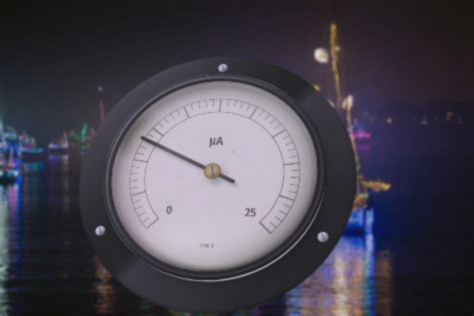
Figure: 6.5 µA
